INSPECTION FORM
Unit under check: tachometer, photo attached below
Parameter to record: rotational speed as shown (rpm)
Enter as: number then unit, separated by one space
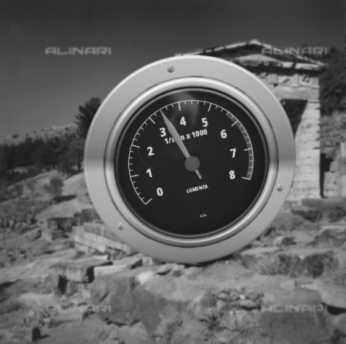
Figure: 3400 rpm
